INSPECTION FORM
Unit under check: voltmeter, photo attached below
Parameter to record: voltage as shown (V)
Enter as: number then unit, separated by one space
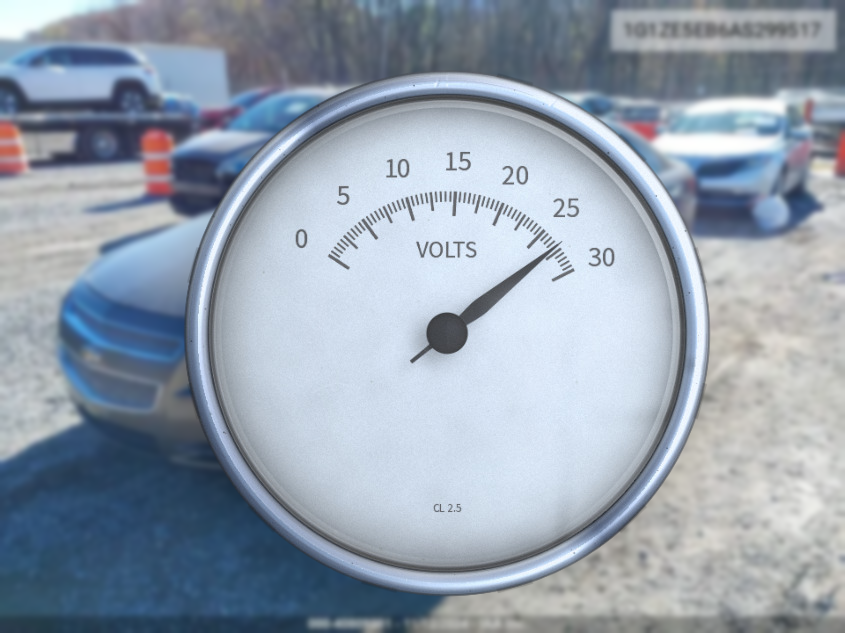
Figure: 27 V
